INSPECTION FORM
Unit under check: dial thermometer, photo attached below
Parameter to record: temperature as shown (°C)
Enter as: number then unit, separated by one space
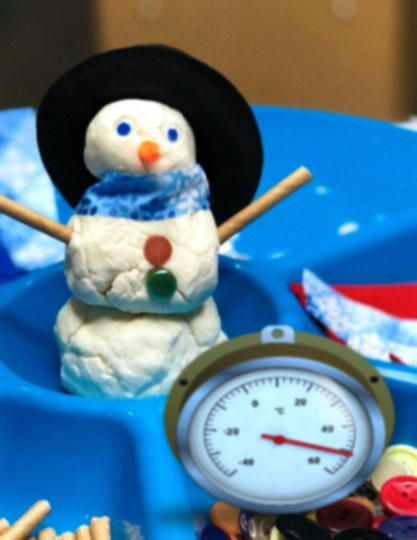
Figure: 50 °C
